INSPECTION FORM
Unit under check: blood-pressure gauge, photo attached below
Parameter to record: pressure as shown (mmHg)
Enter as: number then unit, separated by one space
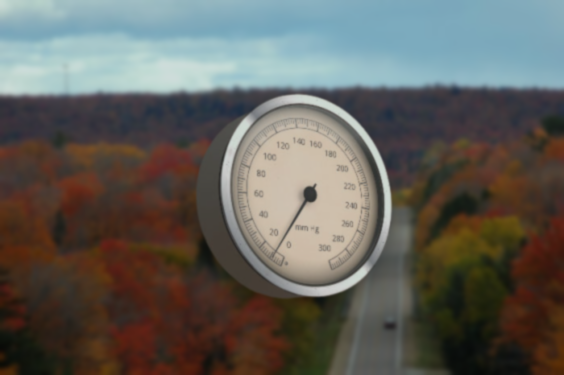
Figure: 10 mmHg
